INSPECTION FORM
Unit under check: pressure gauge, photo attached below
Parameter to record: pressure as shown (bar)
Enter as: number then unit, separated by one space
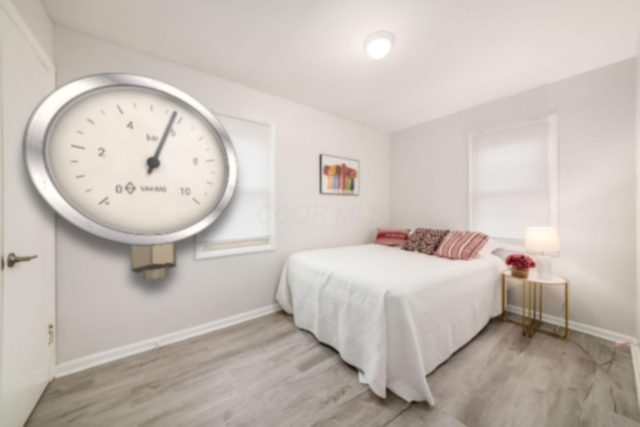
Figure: 5.75 bar
